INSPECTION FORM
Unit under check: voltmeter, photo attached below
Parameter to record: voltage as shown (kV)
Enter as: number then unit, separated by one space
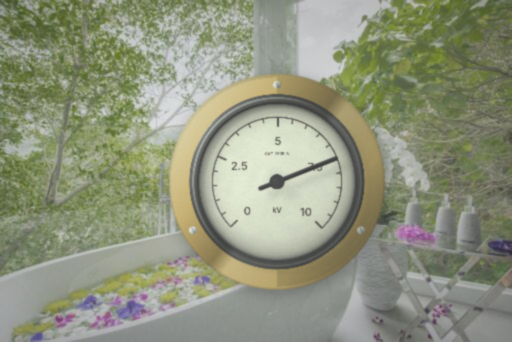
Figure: 7.5 kV
